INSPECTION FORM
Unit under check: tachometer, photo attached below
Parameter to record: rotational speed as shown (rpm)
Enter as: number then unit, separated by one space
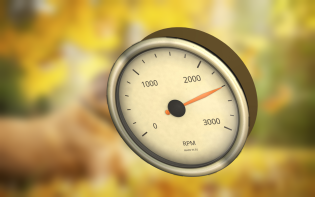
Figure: 2400 rpm
